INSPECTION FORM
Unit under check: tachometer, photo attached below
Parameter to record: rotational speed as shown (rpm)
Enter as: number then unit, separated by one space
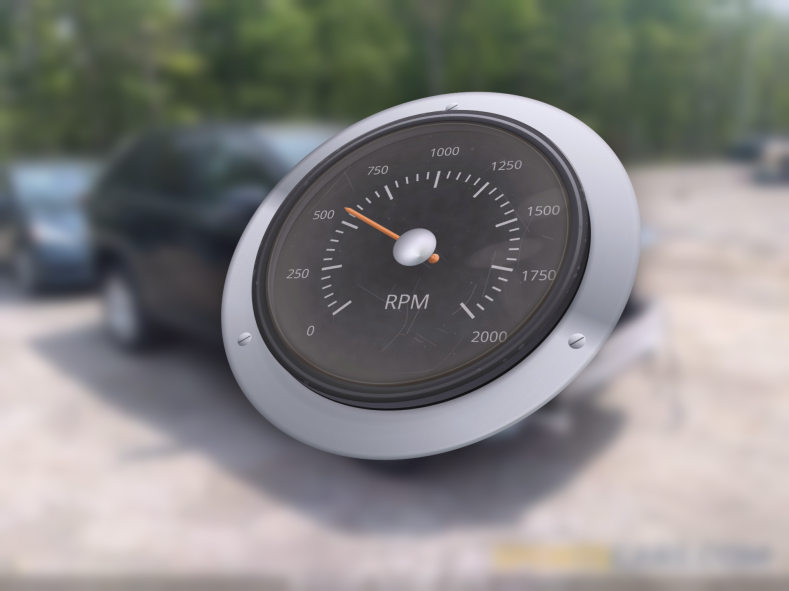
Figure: 550 rpm
